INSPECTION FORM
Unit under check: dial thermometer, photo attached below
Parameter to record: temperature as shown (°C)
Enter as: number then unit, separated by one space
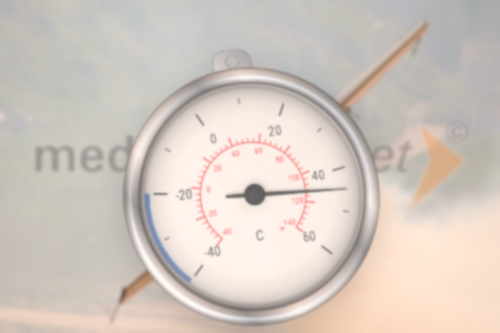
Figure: 45 °C
